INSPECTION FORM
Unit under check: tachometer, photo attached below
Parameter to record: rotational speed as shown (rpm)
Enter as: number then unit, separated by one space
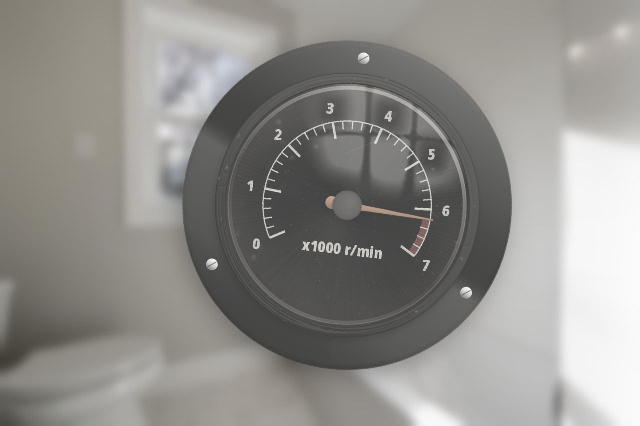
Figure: 6200 rpm
